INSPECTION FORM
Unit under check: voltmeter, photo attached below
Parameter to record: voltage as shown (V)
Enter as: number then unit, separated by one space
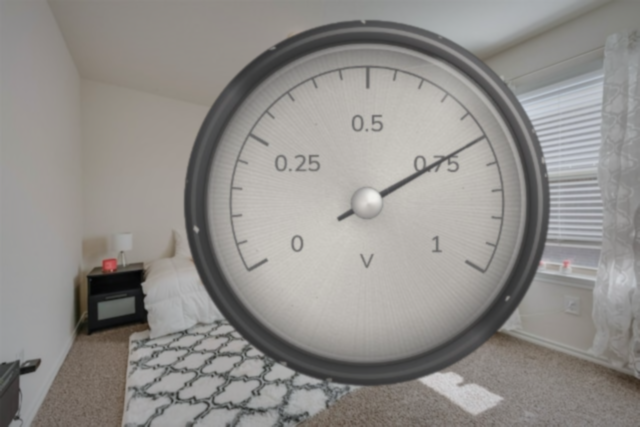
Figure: 0.75 V
